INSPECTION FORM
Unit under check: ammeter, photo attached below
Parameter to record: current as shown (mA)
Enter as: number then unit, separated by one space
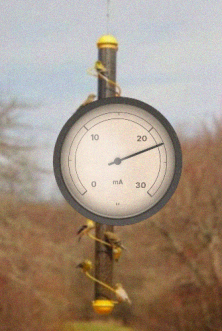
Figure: 22.5 mA
